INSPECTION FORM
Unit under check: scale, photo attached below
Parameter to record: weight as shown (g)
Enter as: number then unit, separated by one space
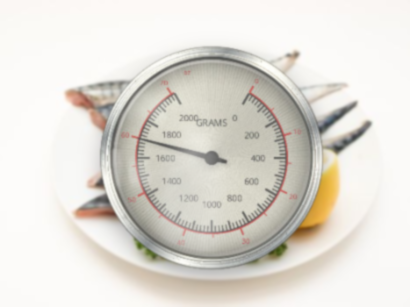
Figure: 1700 g
